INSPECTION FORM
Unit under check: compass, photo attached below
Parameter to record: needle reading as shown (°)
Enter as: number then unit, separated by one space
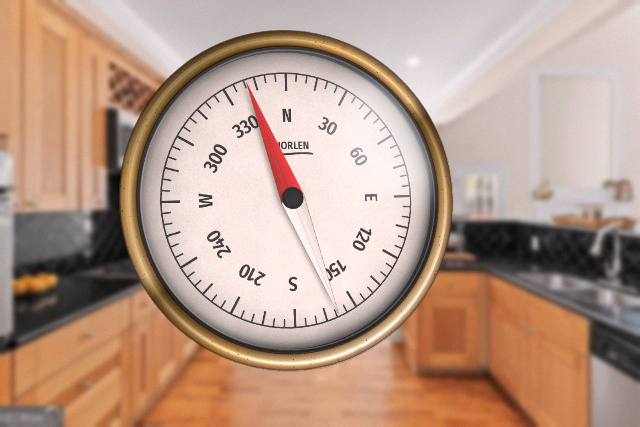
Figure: 340 °
